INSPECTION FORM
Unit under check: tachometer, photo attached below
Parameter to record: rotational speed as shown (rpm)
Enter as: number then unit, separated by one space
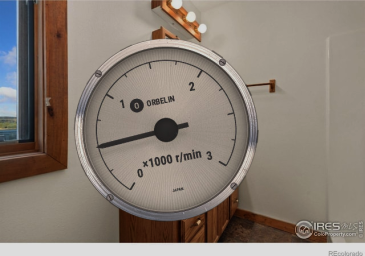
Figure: 500 rpm
